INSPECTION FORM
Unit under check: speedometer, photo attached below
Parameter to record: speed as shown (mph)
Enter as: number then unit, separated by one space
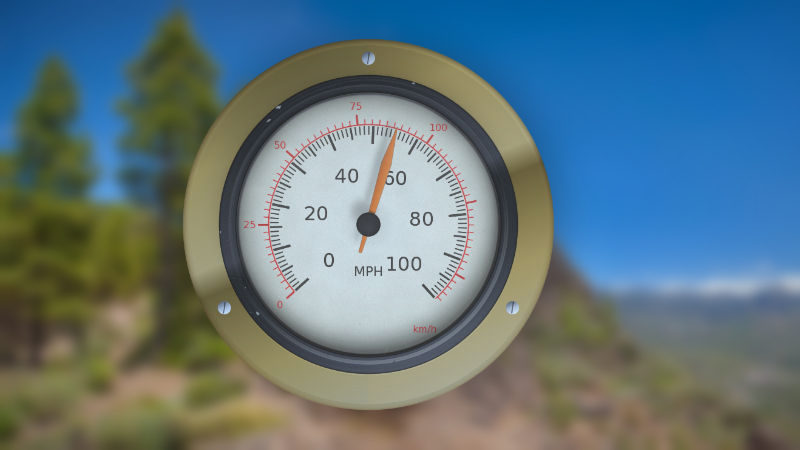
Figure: 55 mph
